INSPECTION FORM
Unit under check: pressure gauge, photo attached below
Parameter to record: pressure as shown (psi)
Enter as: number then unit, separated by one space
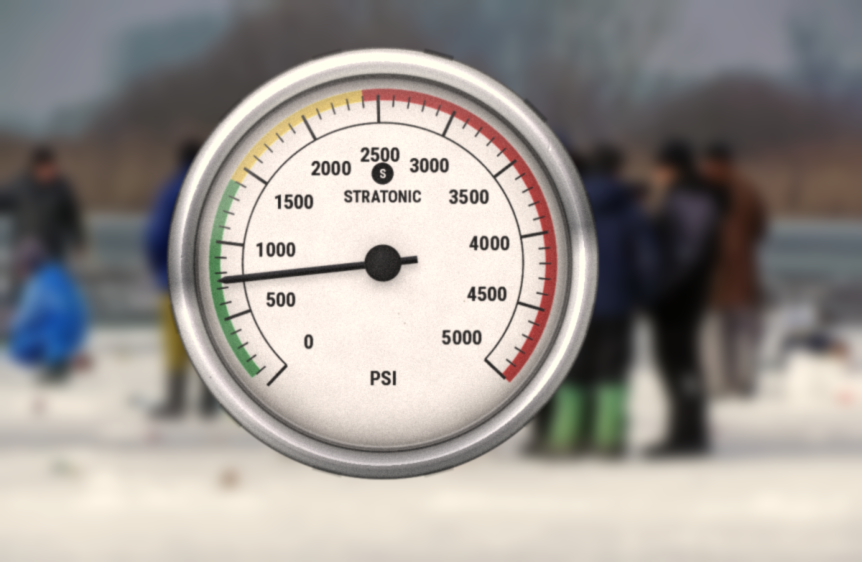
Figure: 750 psi
